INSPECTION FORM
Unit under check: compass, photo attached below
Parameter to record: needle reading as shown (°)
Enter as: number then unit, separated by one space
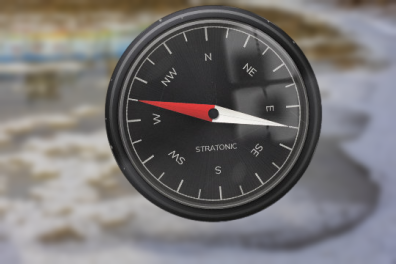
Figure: 285 °
